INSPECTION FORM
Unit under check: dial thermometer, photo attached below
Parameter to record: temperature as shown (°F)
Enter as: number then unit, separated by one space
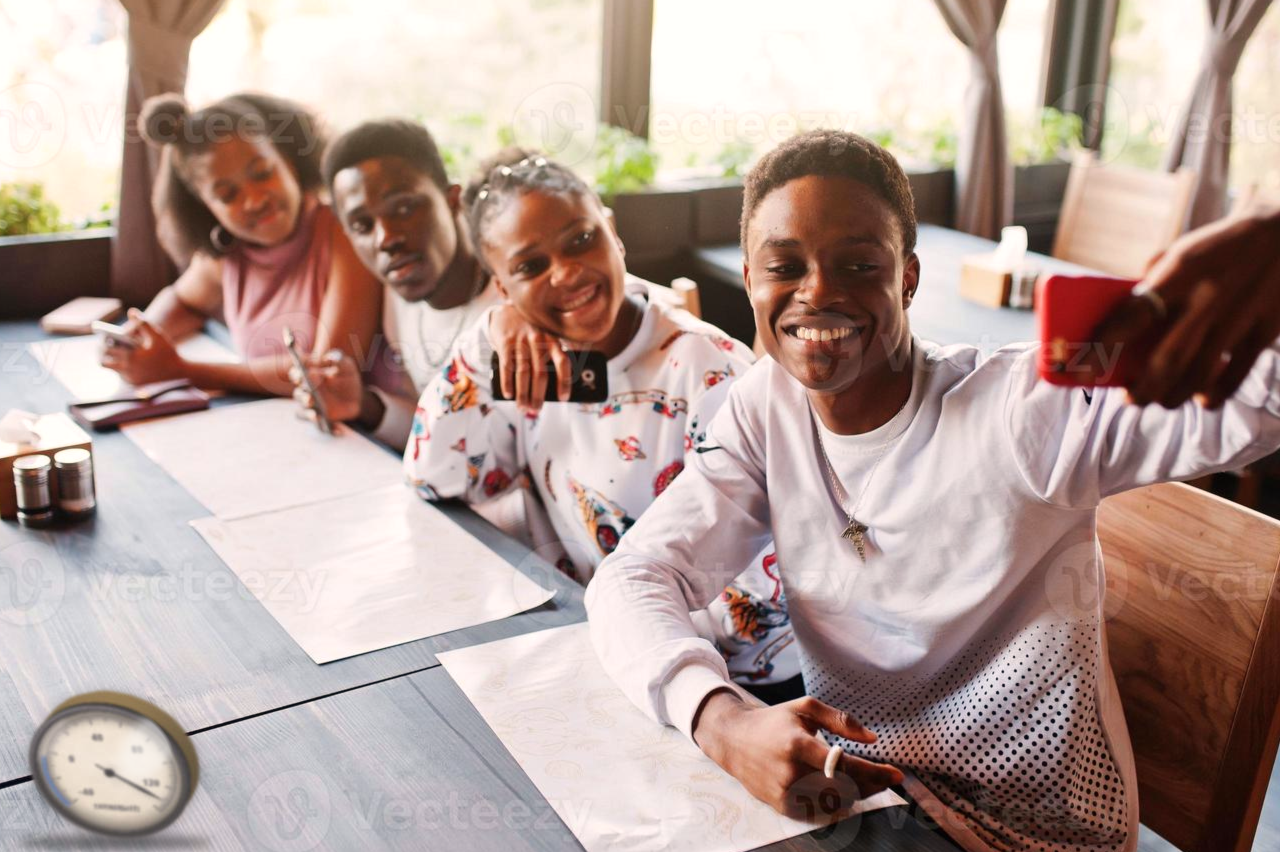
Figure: 130 °F
